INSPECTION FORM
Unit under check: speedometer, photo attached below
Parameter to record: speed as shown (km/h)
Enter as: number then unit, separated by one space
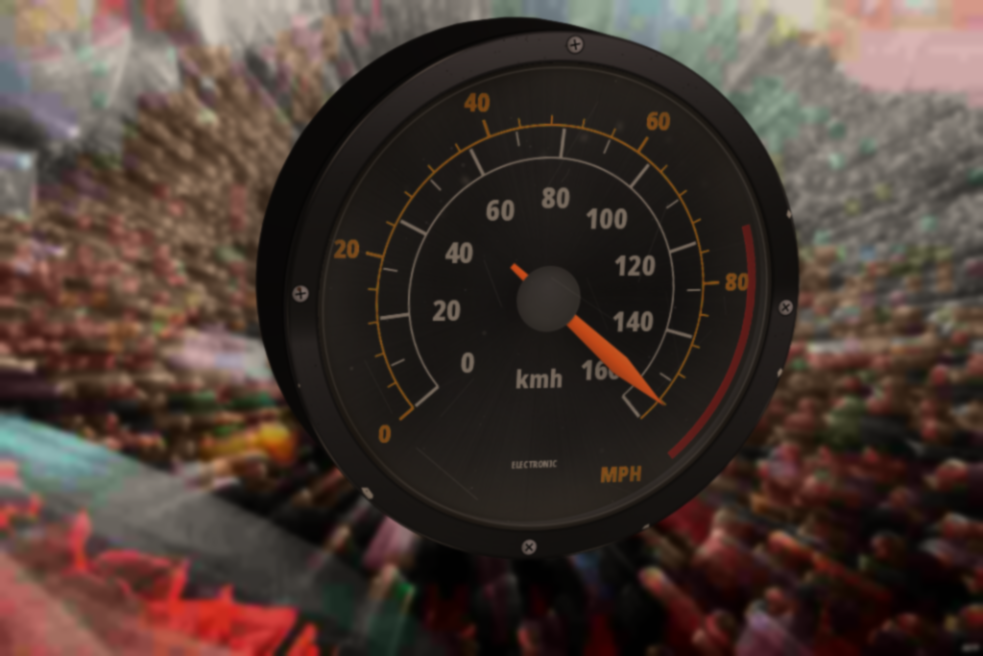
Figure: 155 km/h
